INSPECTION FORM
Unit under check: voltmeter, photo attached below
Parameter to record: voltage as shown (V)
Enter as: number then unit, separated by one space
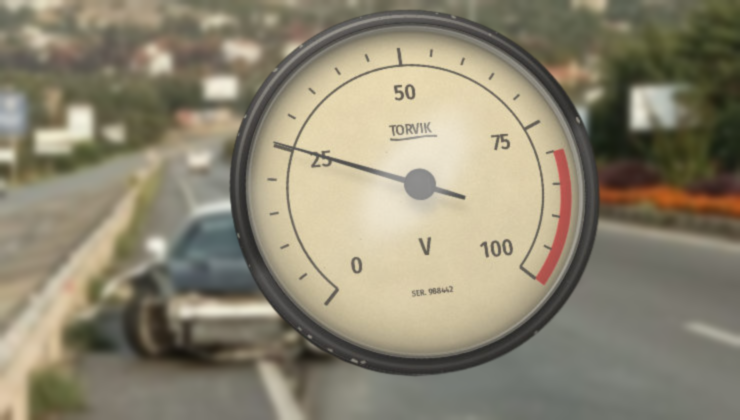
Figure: 25 V
